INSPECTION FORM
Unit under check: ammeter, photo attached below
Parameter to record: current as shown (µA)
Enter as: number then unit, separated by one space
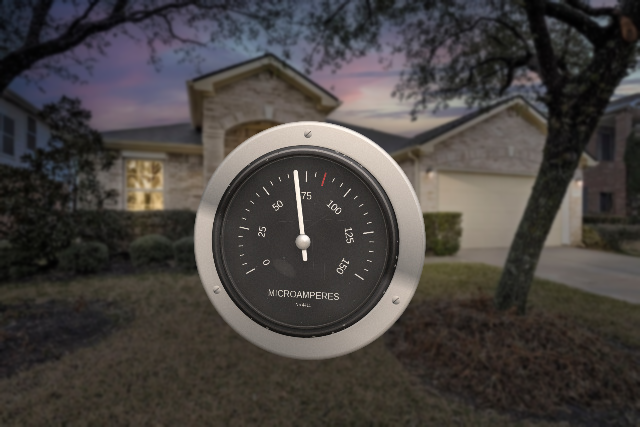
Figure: 70 µA
